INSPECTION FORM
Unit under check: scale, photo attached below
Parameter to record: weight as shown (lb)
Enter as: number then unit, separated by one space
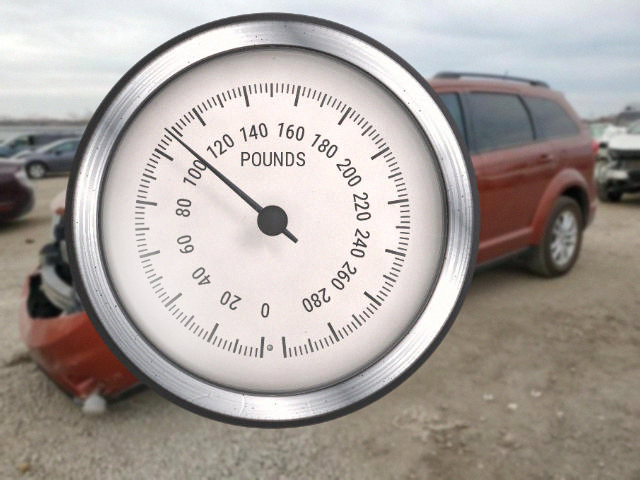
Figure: 108 lb
